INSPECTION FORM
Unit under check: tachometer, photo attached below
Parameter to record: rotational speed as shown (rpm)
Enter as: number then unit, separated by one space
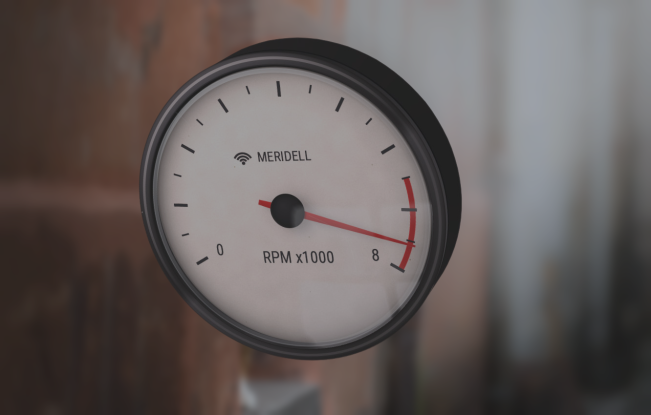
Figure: 7500 rpm
